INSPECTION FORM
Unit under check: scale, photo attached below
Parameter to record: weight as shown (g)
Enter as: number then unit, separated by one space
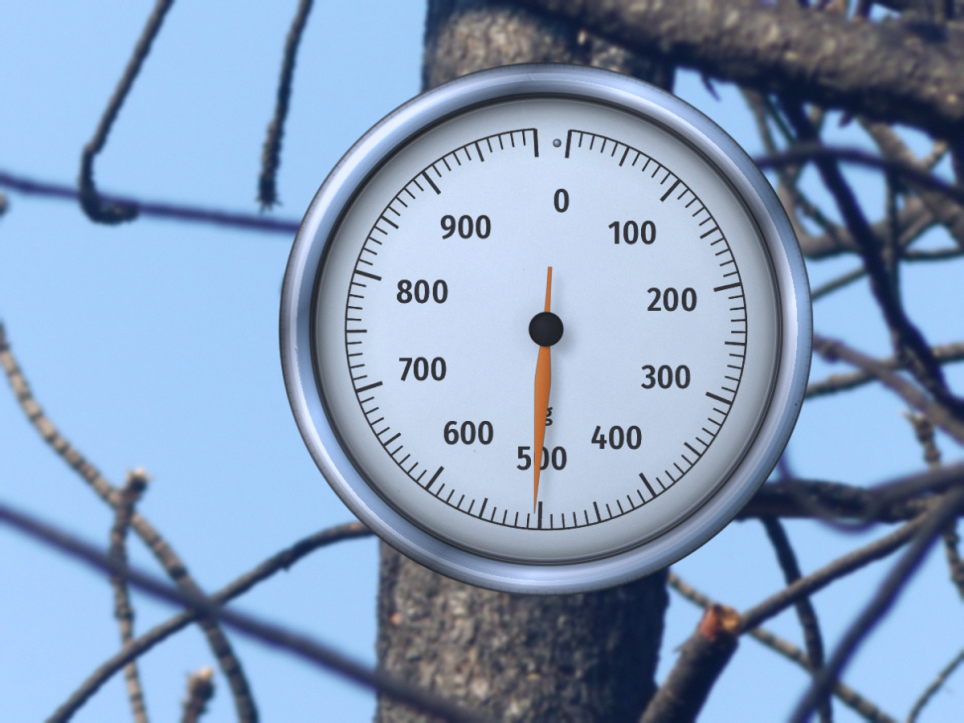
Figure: 505 g
